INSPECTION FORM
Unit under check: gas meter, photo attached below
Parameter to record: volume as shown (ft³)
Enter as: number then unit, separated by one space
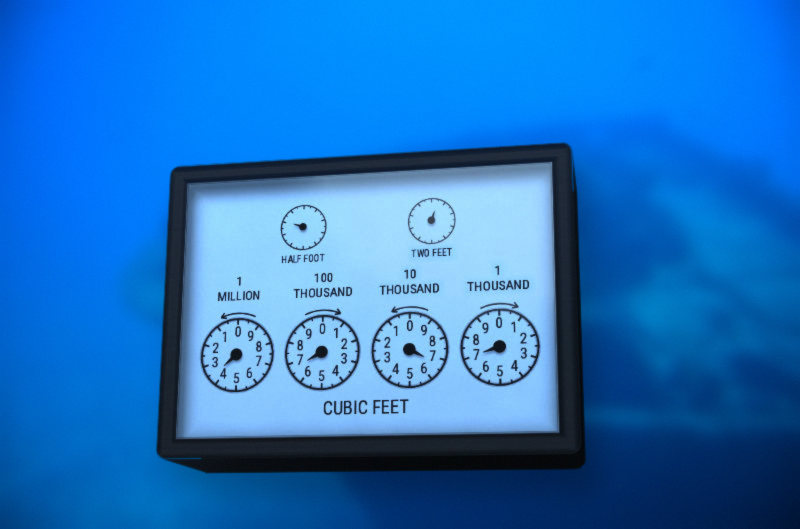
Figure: 366700 ft³
